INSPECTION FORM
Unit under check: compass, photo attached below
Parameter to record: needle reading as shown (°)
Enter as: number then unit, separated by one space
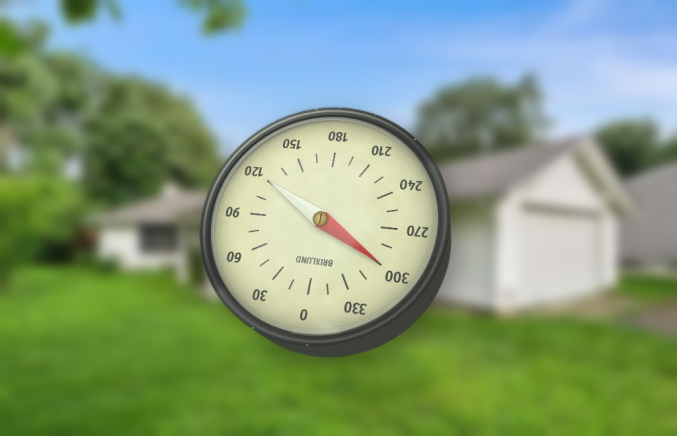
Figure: 300 °
